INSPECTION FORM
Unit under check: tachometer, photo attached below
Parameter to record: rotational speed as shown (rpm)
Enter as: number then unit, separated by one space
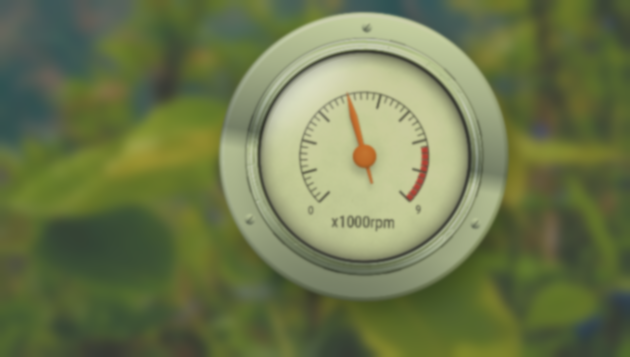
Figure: 4000 rpm
